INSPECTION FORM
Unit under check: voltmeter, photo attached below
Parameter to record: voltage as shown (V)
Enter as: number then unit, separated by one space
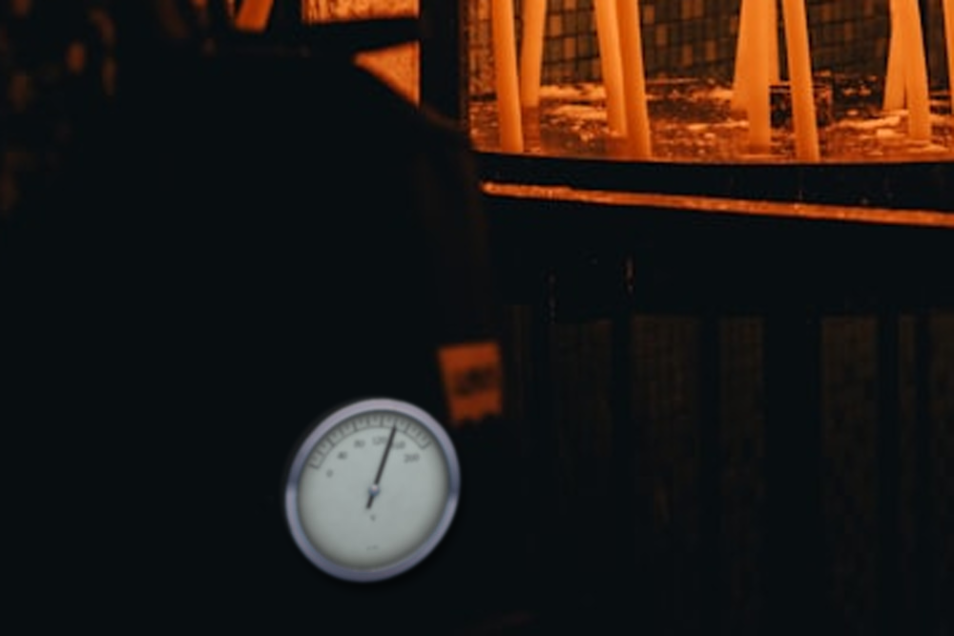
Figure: 140 V
